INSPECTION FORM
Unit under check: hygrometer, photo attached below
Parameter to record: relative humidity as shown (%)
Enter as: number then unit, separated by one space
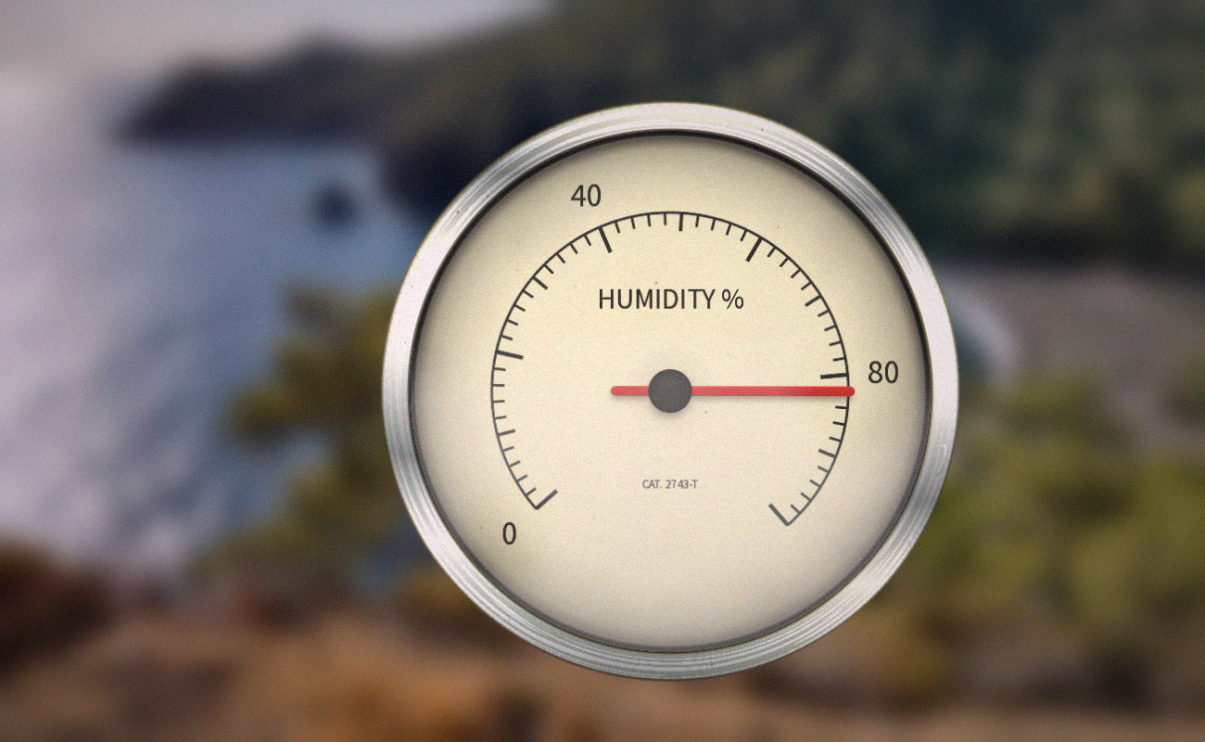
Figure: 82 %
